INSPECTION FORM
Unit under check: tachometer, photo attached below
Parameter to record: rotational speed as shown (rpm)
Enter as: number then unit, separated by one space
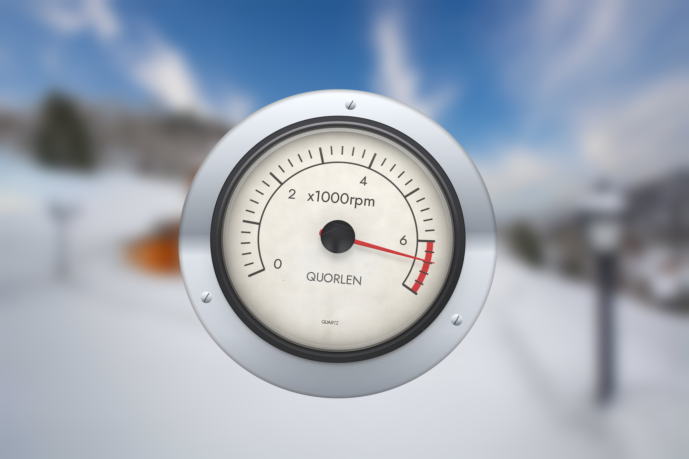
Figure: 6400 rpm
